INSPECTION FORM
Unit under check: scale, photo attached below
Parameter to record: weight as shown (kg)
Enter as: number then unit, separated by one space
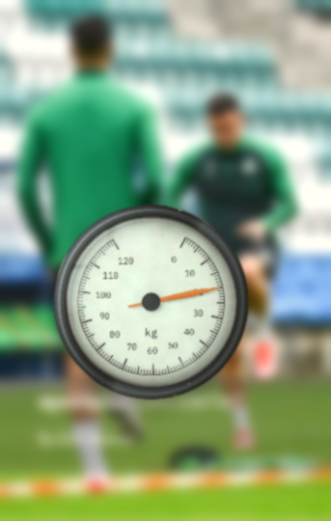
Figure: 20 kg
